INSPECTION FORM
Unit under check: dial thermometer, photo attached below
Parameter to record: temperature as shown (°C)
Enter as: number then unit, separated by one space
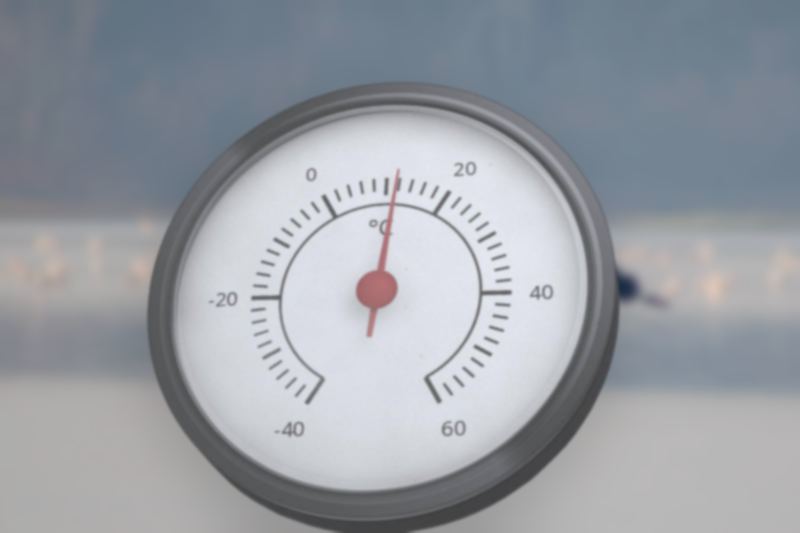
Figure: 12 °C
